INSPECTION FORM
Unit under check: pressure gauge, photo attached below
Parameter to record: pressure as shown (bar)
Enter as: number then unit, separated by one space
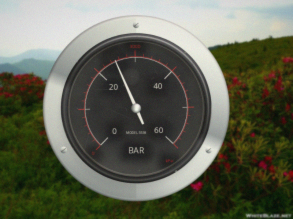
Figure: 25 bar
